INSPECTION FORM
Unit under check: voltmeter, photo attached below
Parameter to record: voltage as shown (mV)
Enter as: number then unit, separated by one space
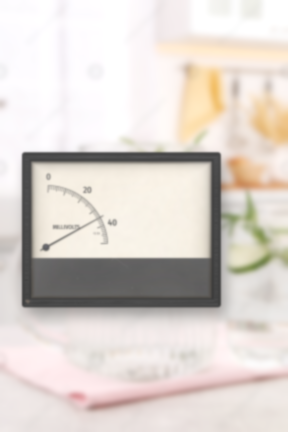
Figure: 35 mV
